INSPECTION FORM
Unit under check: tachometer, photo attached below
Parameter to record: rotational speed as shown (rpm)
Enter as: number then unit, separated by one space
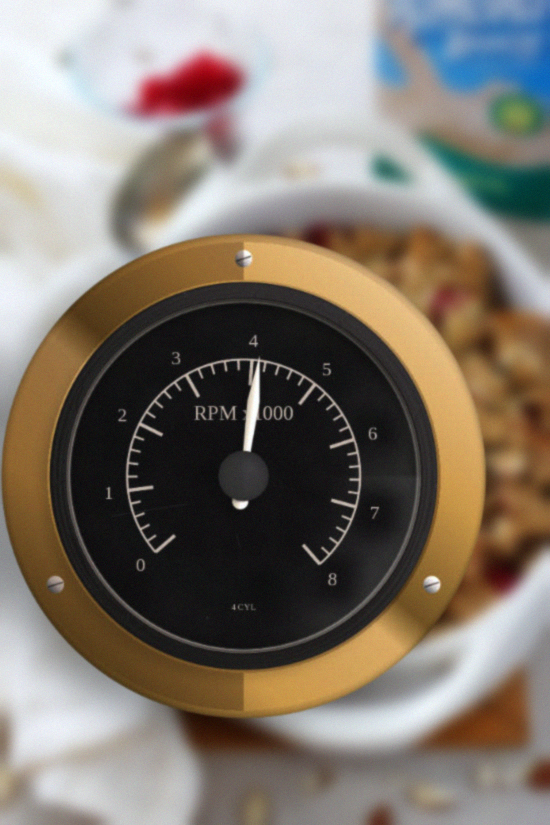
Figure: 4100 rpm
